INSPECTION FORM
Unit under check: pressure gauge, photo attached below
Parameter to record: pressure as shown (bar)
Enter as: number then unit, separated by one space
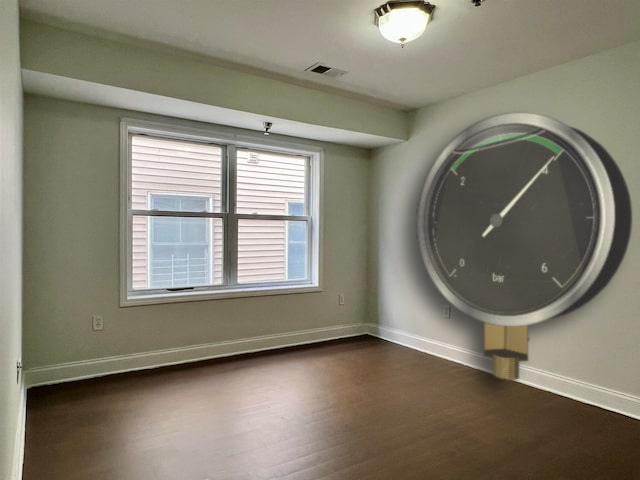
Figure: 4 bar
